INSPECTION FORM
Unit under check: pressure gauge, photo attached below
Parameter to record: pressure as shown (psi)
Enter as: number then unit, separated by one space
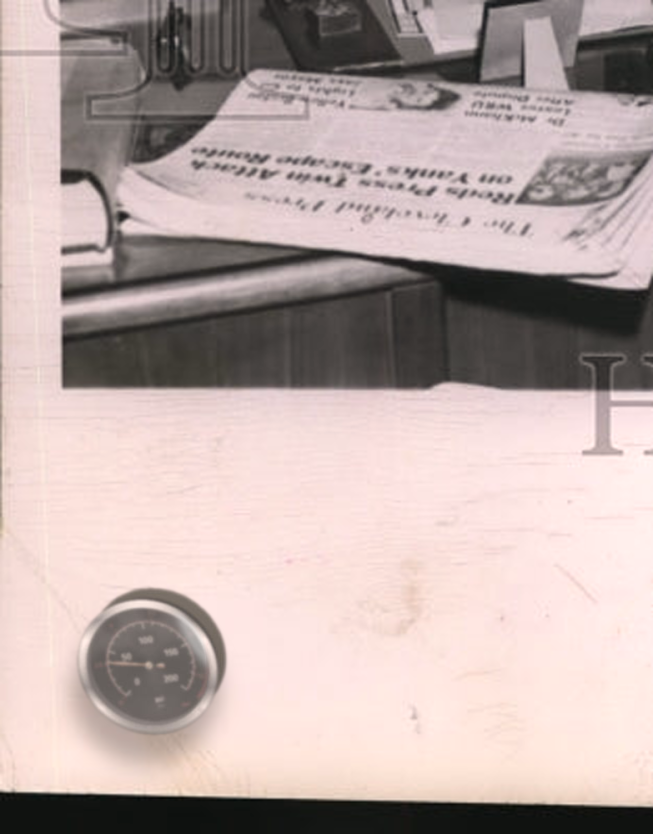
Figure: 40 psi
